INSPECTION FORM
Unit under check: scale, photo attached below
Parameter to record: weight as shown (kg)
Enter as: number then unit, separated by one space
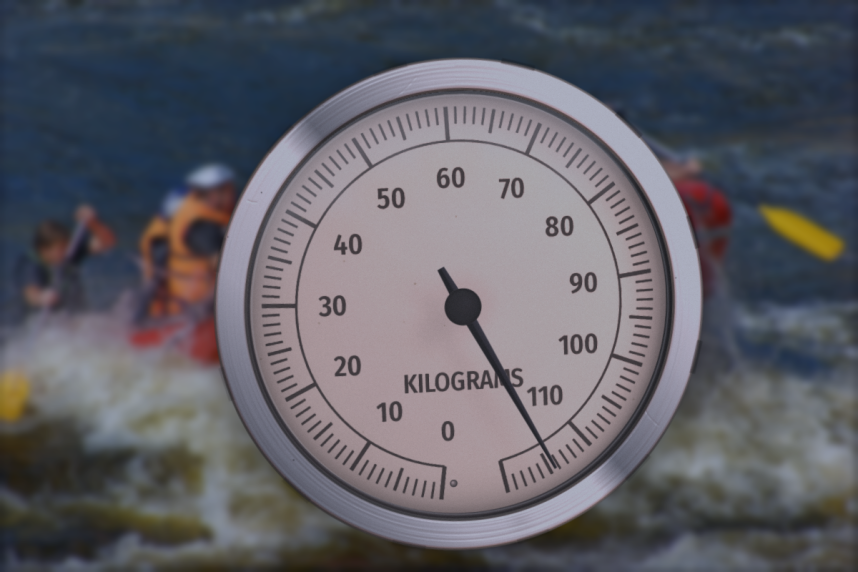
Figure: 114.5 kg
